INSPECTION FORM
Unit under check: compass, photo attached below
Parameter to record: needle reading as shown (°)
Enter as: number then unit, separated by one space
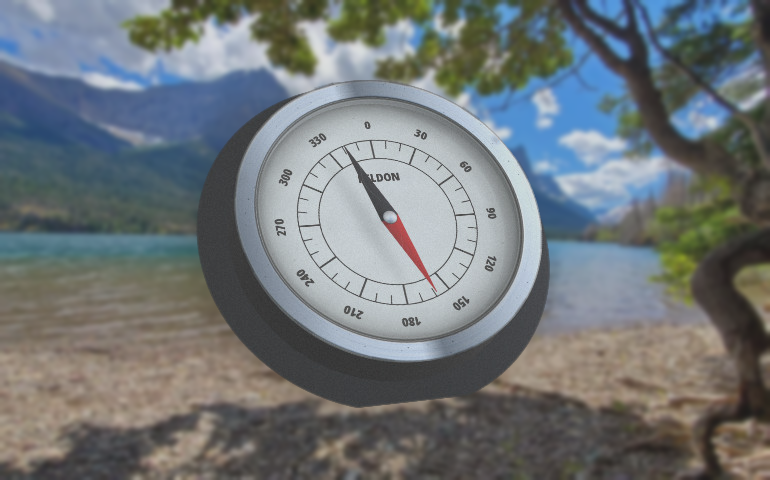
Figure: 160 °
